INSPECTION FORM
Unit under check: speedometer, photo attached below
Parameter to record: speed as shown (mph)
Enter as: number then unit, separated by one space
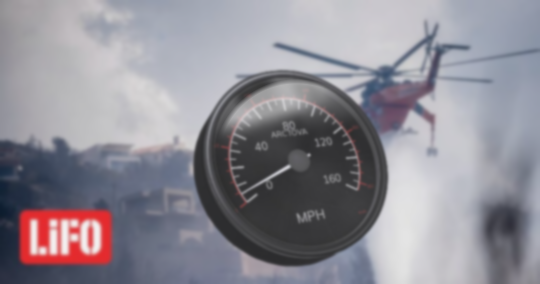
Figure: 5 mph
